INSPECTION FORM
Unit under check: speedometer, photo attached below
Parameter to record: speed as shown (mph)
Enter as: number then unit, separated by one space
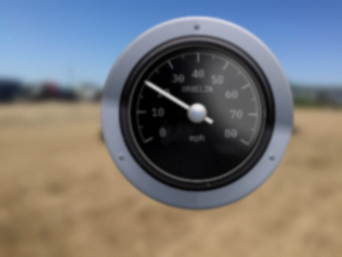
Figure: 20 mph
